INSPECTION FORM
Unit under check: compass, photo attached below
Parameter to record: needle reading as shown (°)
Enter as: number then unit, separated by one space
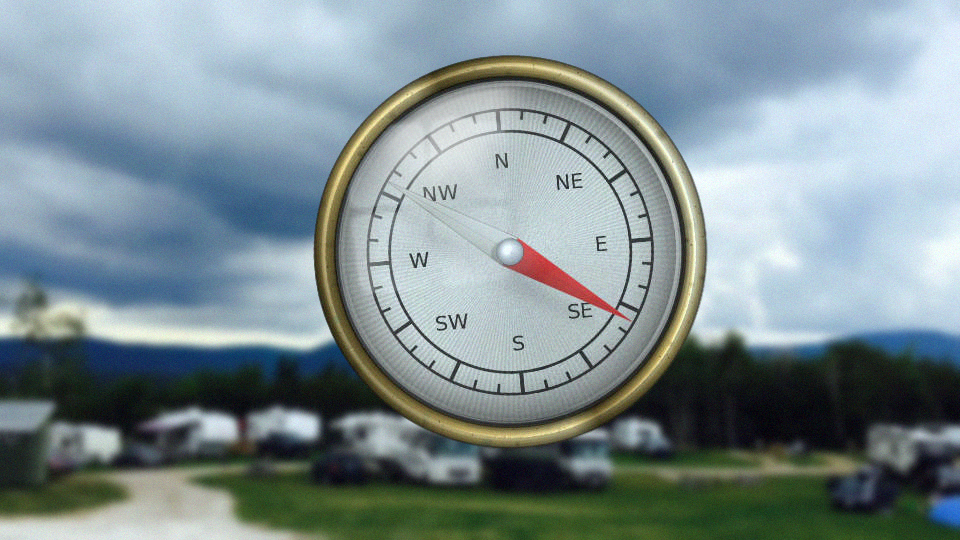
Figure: 125 °
